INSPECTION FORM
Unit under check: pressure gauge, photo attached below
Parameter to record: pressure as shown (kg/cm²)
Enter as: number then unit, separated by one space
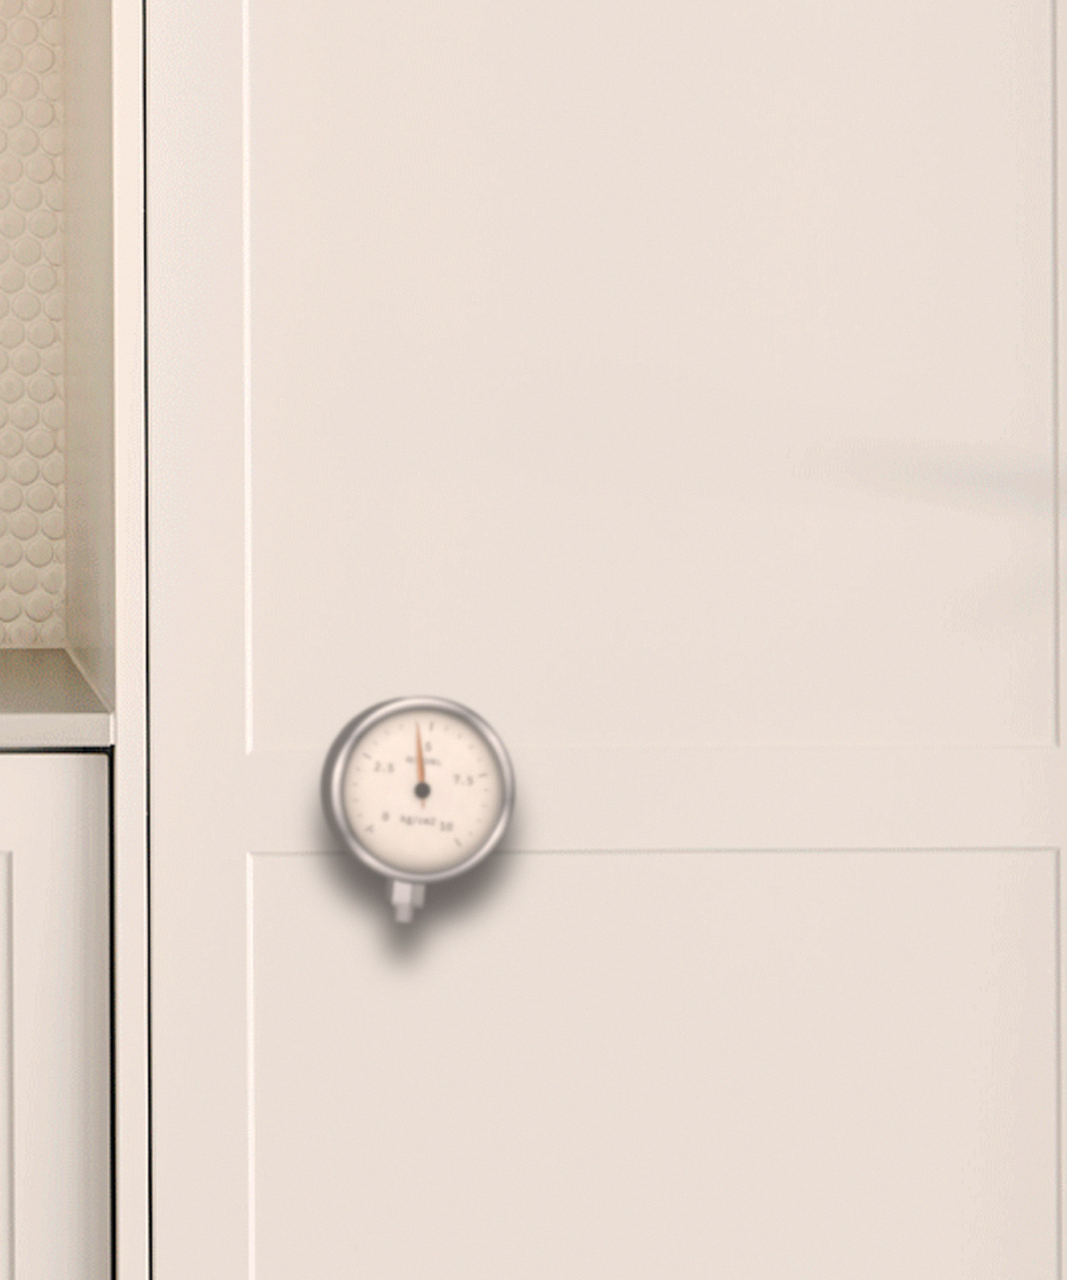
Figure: 4.5 kg/cm²
